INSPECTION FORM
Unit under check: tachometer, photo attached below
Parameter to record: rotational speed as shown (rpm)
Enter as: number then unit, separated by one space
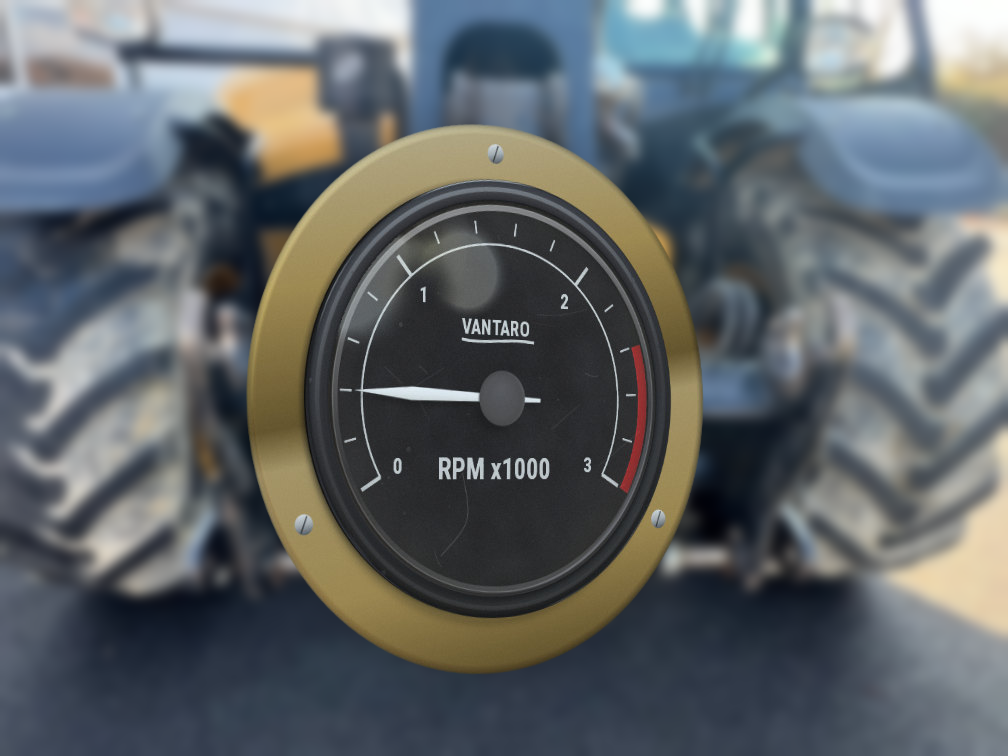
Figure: 400 rpm
